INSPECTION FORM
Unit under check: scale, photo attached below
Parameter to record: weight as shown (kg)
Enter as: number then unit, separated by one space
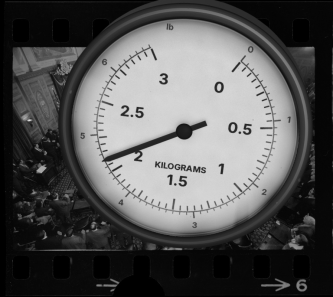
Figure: 2.1 kg
